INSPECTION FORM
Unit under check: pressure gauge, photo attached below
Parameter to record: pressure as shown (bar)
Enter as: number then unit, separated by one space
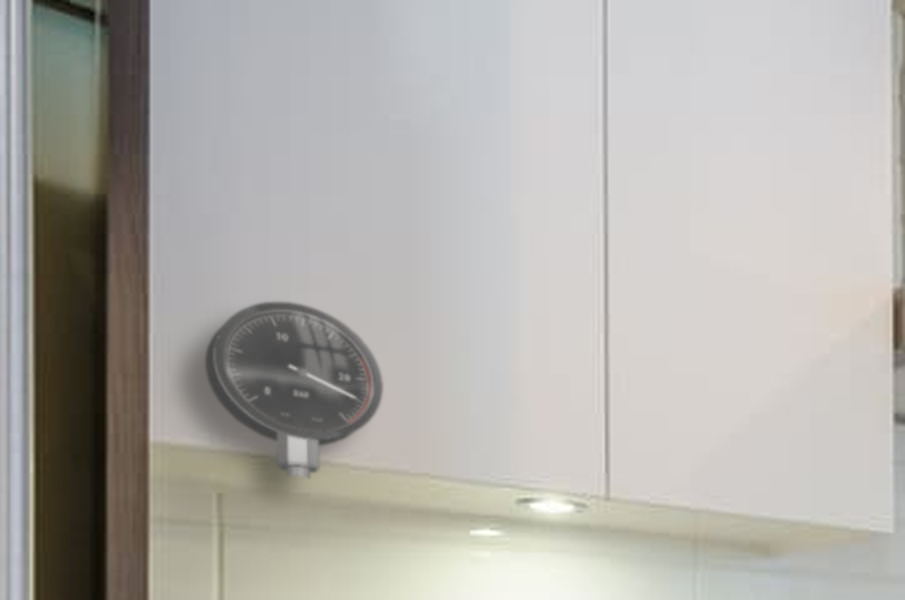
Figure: 22.5 bar
